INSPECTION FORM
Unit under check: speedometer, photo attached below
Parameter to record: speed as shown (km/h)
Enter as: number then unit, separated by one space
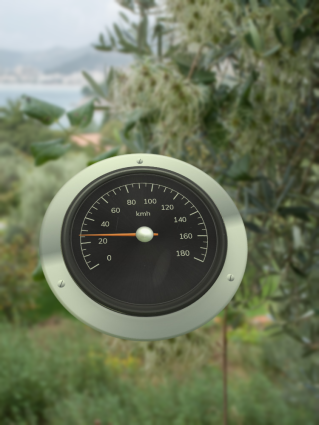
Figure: 25 km/h
